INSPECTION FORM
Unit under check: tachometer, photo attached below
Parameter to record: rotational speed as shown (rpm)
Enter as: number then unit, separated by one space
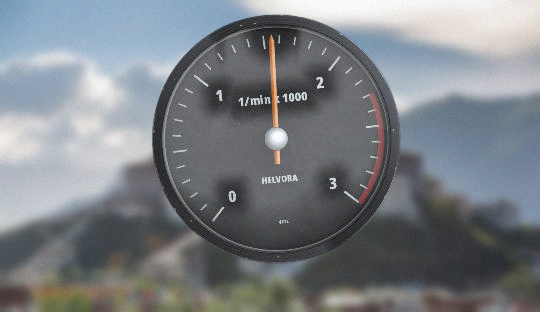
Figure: 1550 rpm
